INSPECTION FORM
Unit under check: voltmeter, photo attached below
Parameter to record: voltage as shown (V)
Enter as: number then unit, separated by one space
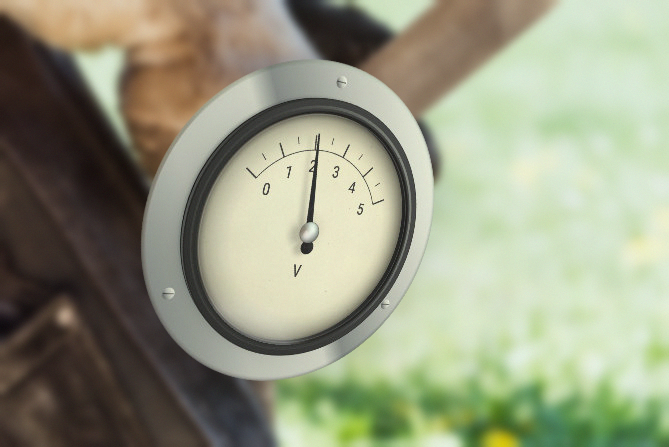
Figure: 2 V
